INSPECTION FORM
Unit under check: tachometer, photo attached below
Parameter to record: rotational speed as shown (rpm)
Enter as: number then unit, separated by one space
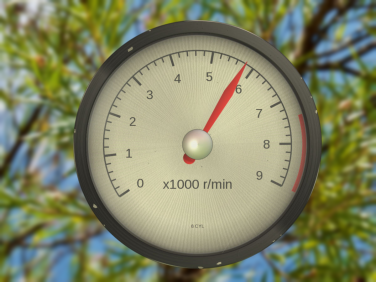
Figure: 5800 rpm
